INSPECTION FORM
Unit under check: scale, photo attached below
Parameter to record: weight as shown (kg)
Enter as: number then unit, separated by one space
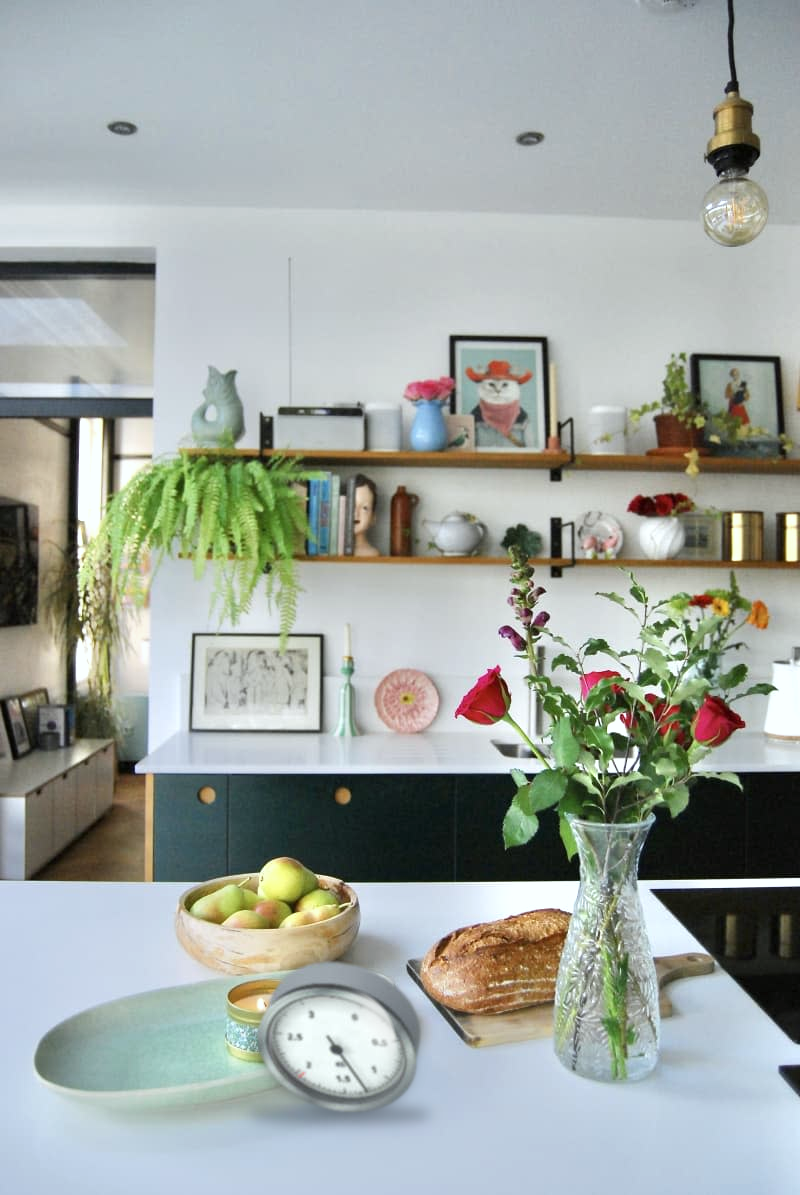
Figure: 1.25 kg
